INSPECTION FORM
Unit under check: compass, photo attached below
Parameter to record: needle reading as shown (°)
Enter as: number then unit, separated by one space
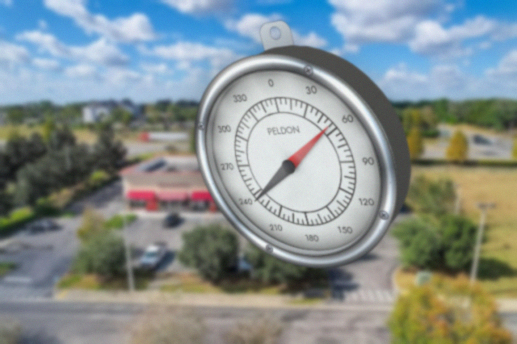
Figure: 55 °
